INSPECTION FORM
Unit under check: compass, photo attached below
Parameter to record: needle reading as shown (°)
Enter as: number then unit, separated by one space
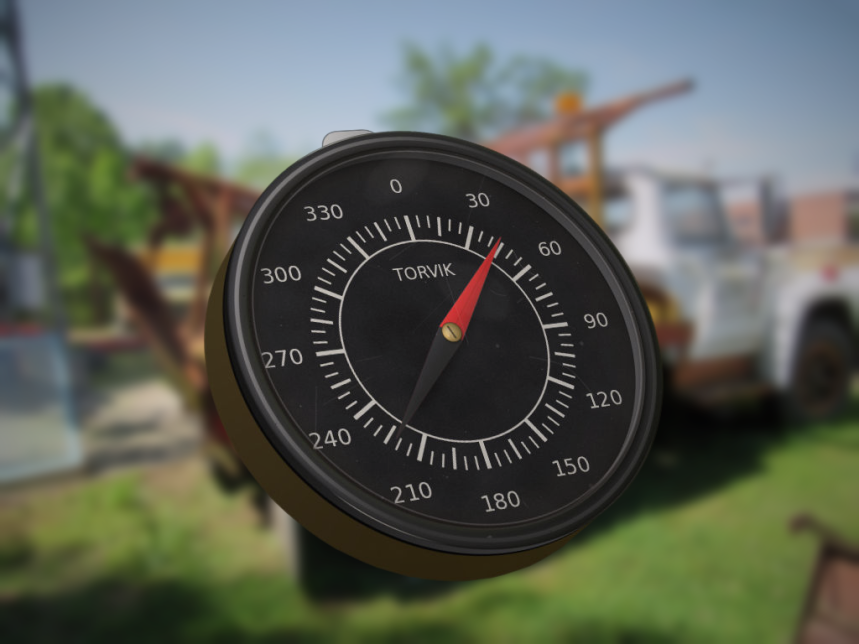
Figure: 42.5 °
